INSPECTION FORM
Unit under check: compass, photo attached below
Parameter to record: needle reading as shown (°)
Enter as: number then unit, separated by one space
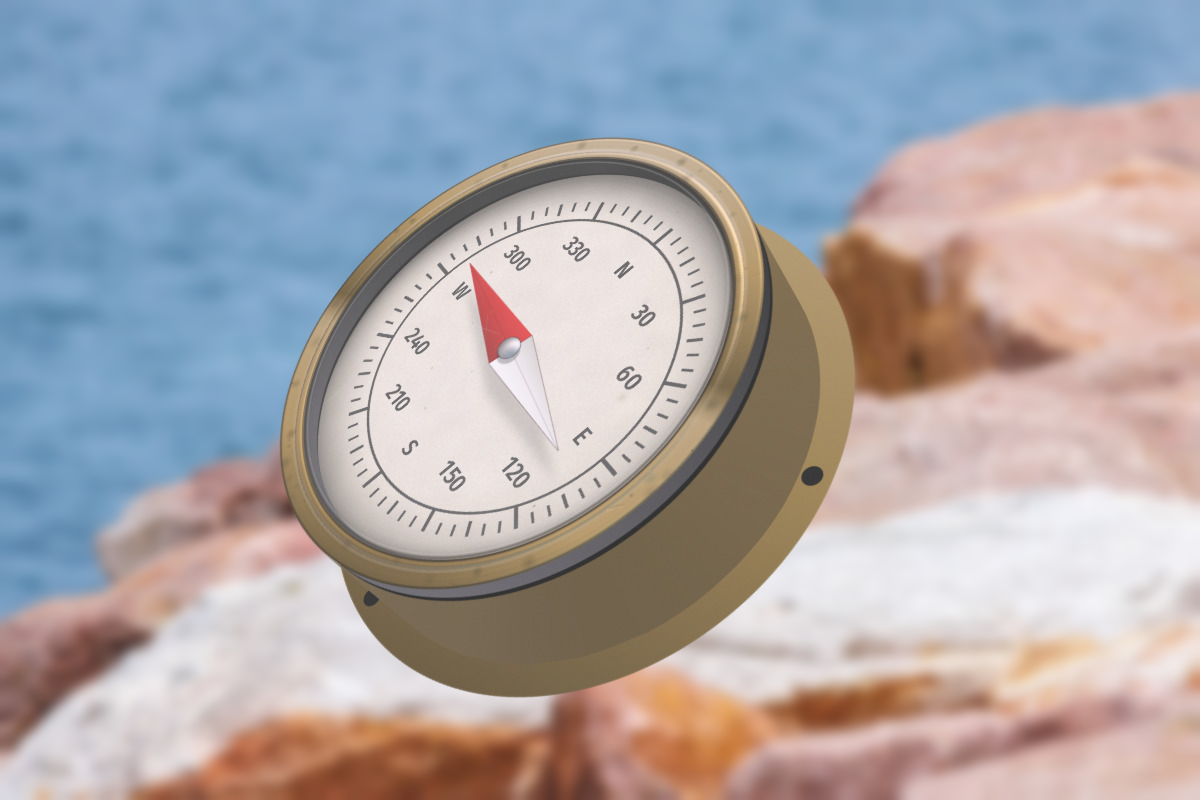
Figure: 280 °
